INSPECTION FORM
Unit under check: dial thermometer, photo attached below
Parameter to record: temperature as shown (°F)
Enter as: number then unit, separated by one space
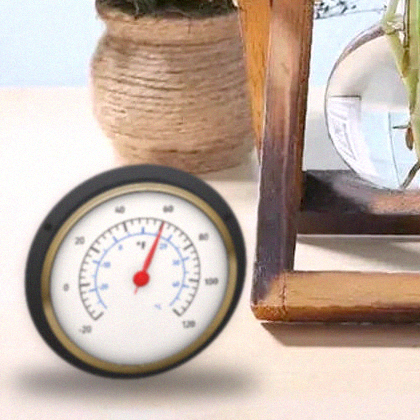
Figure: 60 °F
